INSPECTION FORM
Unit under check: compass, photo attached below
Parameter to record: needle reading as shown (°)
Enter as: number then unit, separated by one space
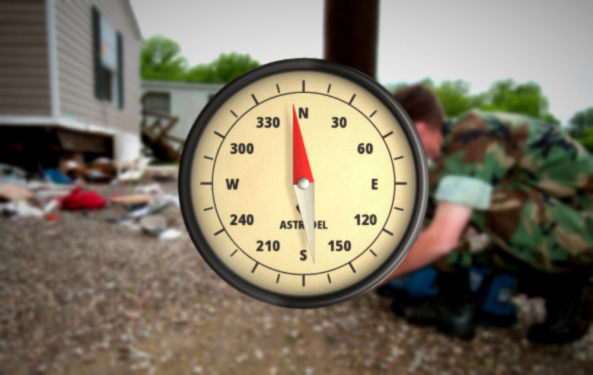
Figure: 352.5 °
